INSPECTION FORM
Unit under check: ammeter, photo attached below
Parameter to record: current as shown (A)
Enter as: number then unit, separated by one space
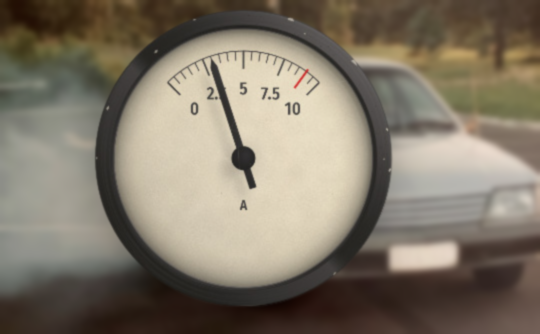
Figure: 3 A
